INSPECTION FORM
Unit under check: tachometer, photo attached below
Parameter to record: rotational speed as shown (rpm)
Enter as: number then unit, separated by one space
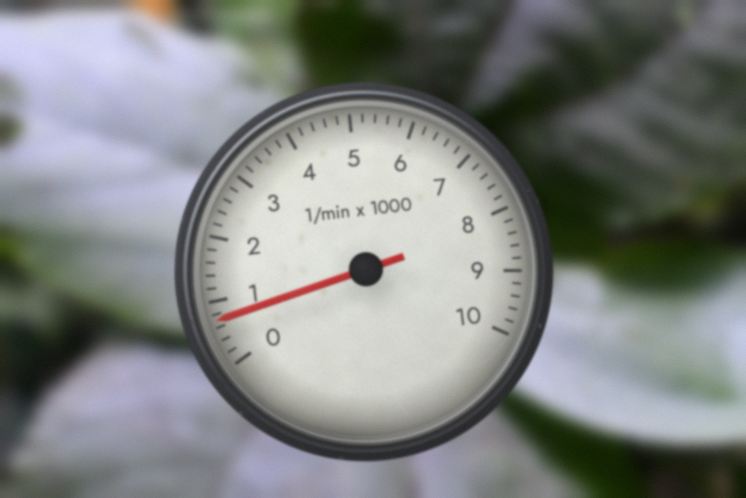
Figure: 700 rpm
